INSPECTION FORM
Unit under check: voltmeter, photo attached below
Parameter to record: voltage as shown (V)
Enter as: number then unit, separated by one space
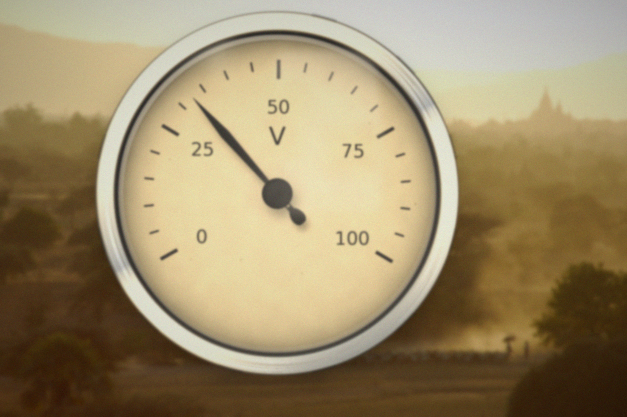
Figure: 32.5 V
